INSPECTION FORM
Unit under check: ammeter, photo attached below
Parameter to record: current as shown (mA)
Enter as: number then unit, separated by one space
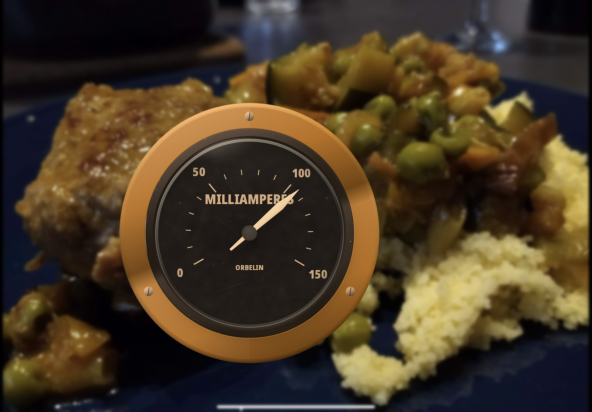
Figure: 105 mA
